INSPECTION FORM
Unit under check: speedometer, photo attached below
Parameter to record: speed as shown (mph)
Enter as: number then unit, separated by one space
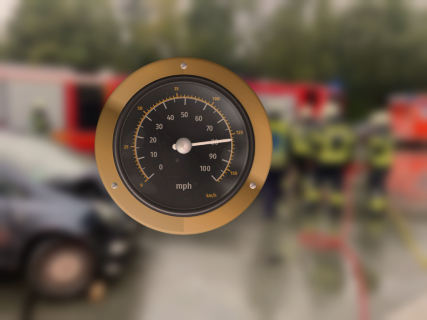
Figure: 80 mph
